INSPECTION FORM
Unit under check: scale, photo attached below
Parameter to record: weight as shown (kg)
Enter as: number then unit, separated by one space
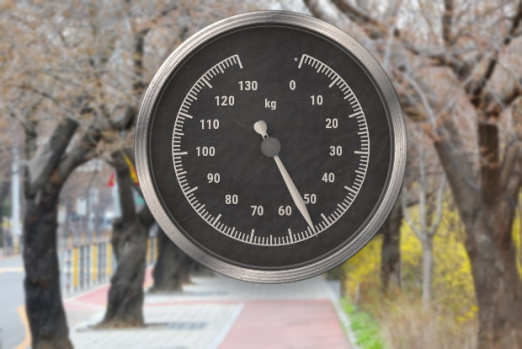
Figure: 54 kg
